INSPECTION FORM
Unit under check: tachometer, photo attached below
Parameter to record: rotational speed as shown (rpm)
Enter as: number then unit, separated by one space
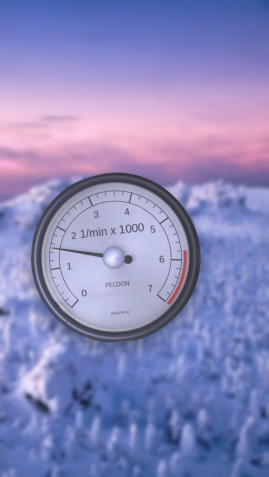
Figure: 1500 rpm
